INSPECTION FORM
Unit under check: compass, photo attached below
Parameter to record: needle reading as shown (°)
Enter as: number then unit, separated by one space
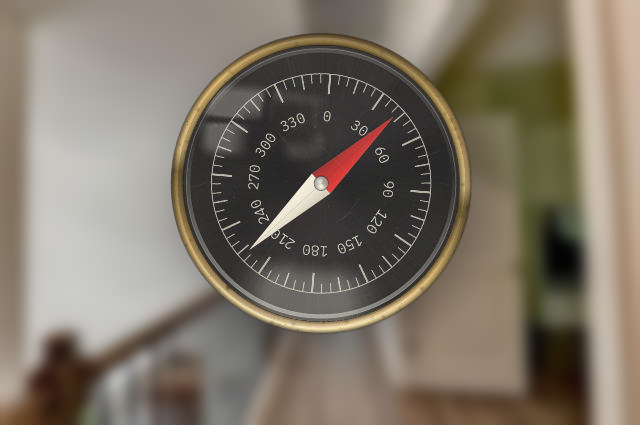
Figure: 42.5 °
